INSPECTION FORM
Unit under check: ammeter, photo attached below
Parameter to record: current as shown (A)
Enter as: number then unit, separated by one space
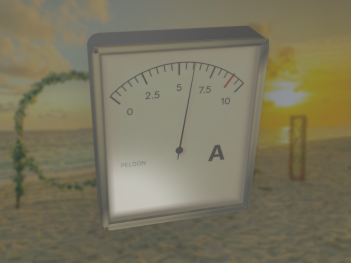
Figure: 6 A
